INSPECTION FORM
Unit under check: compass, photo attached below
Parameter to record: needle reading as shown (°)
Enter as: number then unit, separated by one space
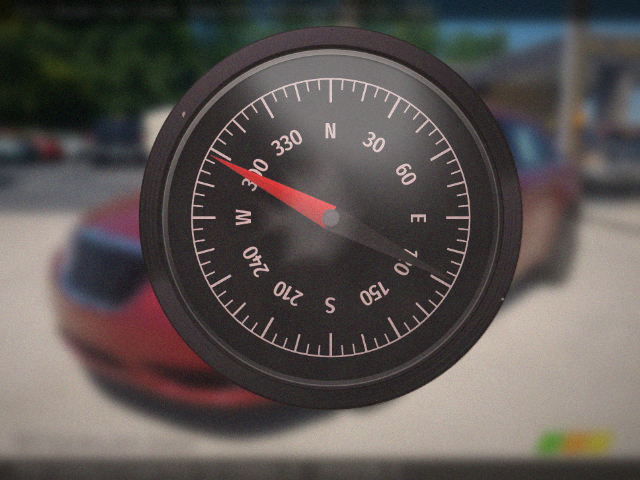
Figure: 297.5 °
